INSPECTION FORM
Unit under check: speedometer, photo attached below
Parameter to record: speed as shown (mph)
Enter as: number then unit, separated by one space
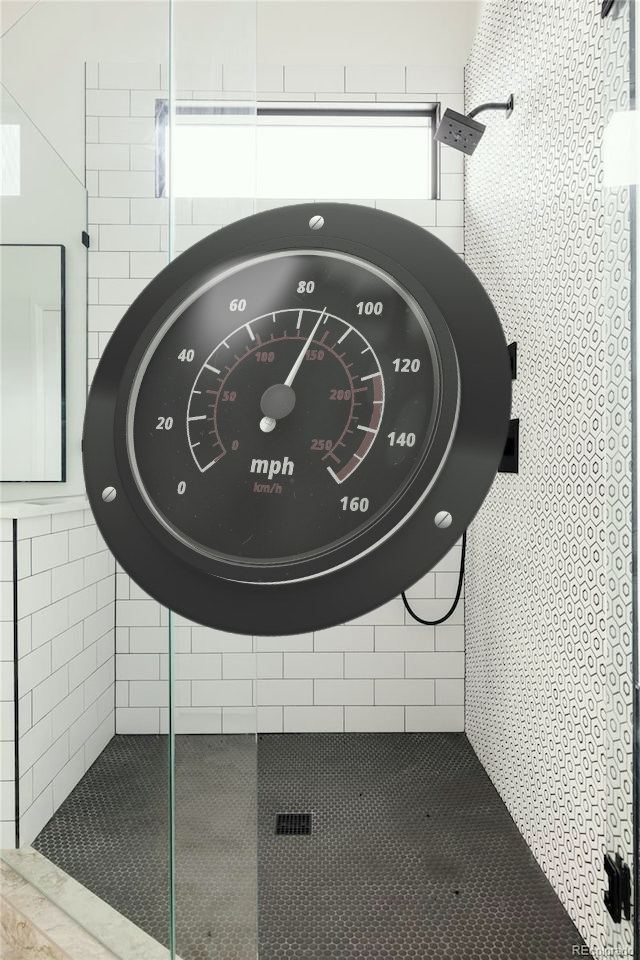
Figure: 90 mph
